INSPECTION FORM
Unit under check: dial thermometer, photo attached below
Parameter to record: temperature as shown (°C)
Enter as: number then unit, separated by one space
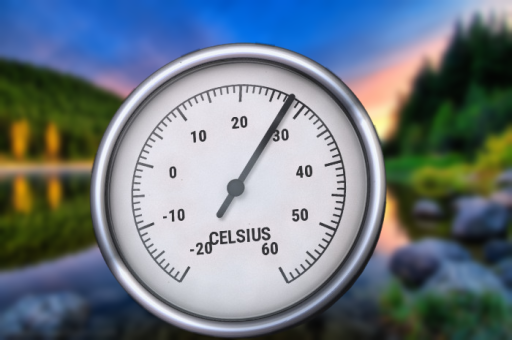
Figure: 28 °C
